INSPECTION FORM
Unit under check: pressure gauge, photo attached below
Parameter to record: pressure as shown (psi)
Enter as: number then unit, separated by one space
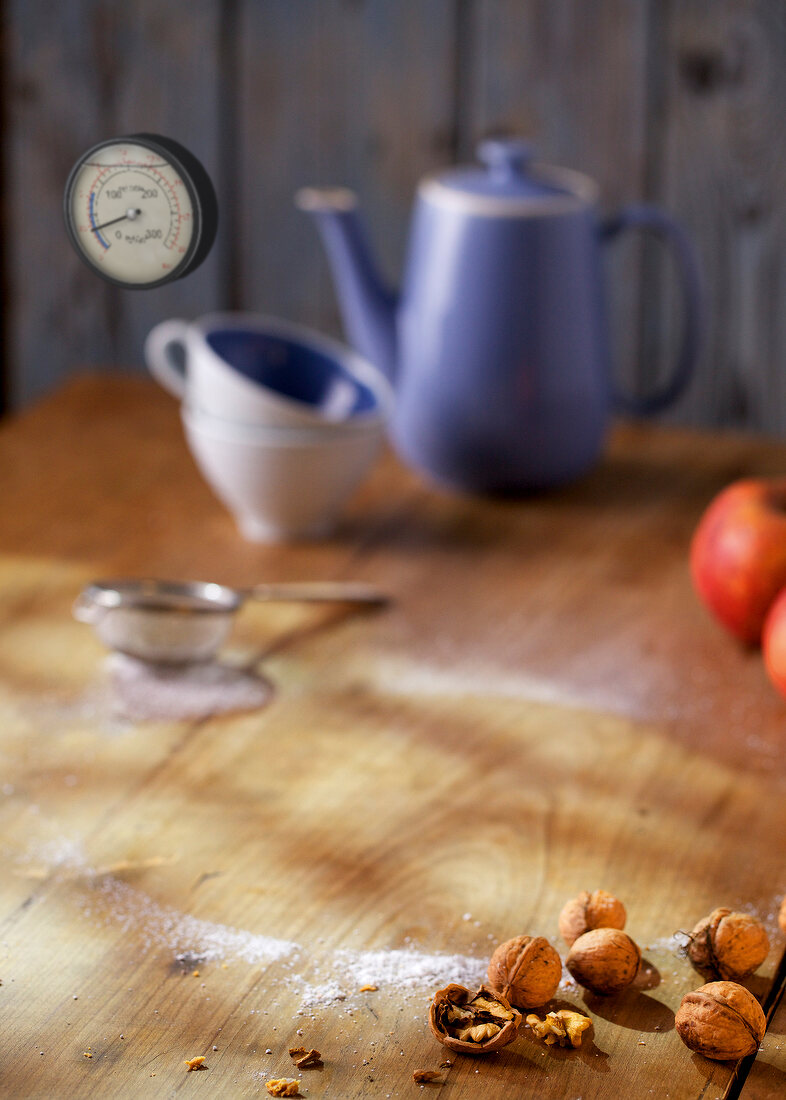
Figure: 30 psi
